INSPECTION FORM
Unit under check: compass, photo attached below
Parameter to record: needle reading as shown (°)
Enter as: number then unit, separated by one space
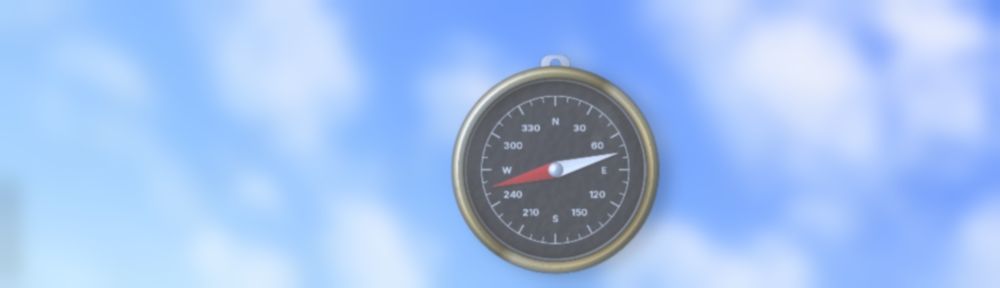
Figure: 255 °
